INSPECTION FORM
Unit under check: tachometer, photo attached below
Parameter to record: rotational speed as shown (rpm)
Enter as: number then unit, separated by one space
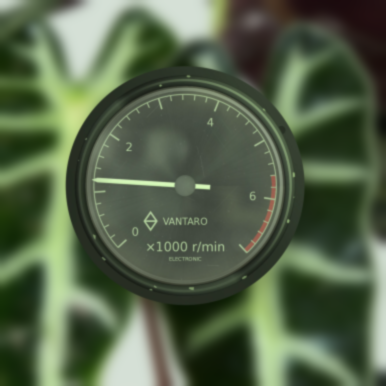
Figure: 1200 rpm
